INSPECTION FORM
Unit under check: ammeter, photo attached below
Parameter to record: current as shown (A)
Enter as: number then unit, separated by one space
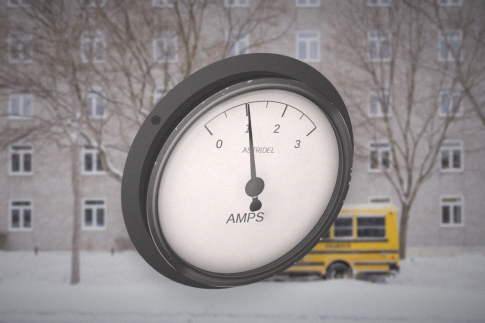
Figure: 1 A
